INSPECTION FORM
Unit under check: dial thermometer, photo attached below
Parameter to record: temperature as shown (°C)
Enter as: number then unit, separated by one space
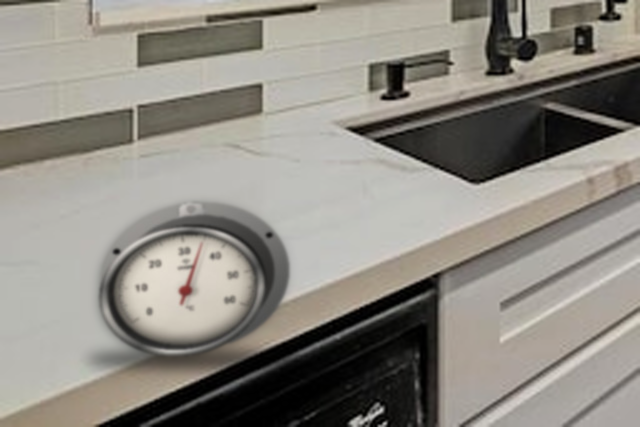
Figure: 35 °C
